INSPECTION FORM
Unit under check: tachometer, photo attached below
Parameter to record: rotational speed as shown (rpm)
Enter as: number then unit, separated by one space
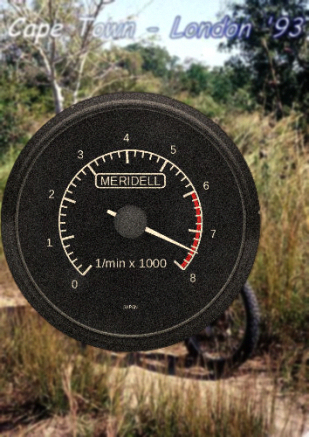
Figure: 7500 rpm
